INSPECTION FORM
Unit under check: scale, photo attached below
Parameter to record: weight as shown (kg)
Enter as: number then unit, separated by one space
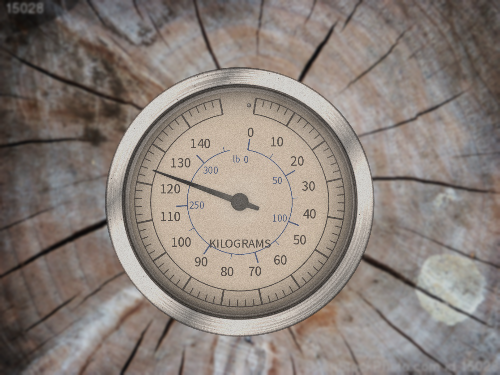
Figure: 124 kg
